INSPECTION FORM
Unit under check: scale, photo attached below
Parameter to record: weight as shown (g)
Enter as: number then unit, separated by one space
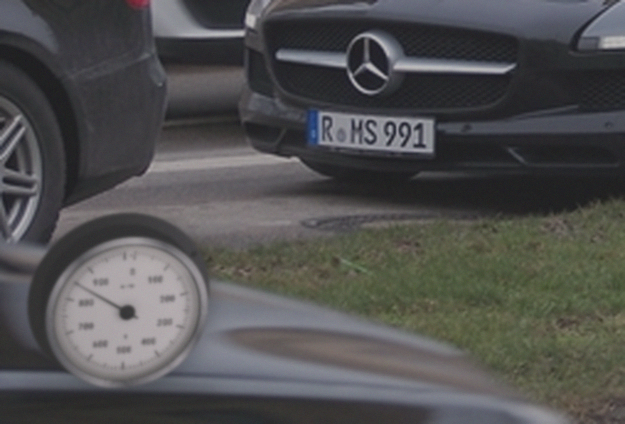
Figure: 850 g
